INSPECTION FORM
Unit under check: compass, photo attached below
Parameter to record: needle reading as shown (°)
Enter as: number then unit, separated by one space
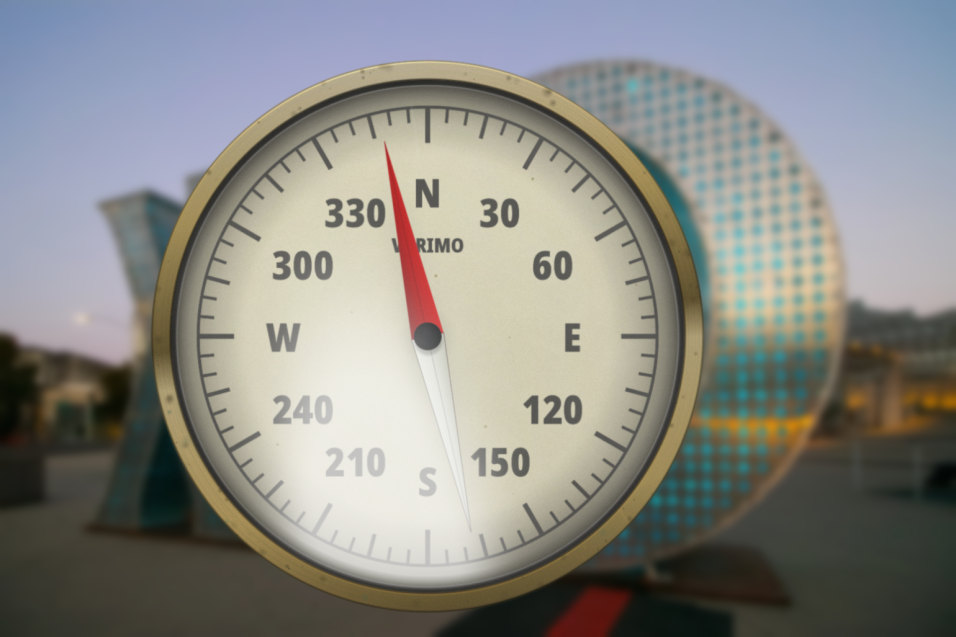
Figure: 347.5 °
